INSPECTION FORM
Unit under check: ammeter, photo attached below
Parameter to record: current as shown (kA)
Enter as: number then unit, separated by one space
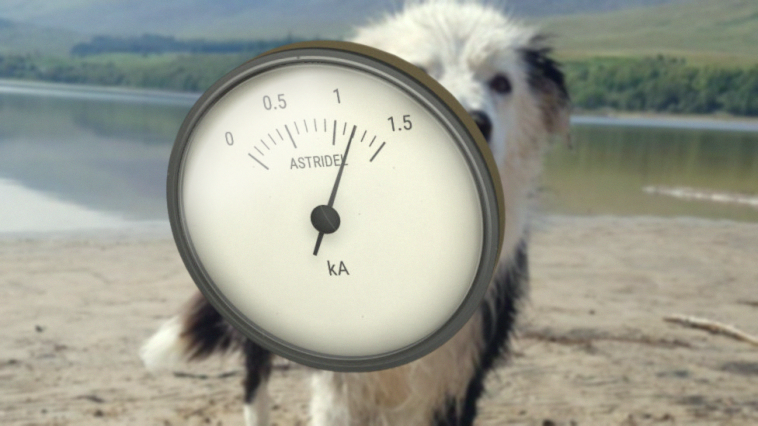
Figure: 1.2 kA
